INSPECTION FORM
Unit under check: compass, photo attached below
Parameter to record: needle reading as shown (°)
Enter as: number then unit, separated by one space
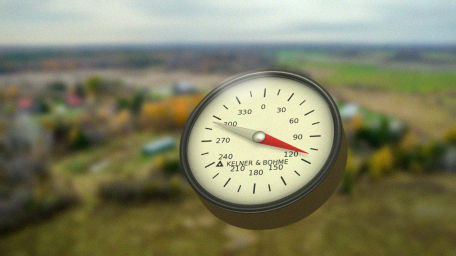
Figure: 112.5 °
